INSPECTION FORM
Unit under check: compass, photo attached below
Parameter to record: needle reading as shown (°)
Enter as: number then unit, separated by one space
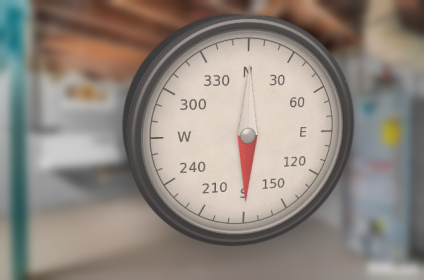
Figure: 180 °
